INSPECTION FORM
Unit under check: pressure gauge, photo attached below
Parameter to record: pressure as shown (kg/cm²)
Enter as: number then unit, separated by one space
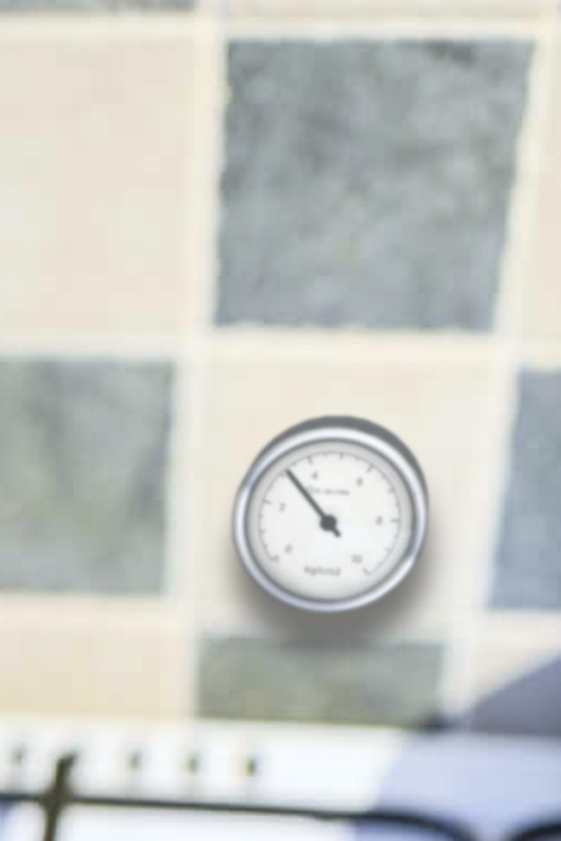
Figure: 3.25 kg/cm²
